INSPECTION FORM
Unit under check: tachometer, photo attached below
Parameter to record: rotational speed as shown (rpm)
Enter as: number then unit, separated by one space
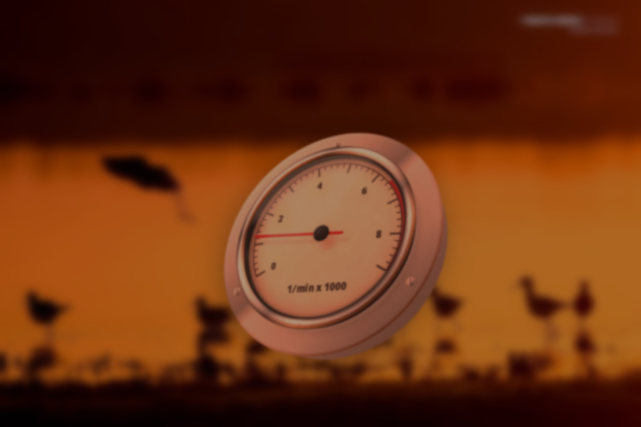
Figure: 1200 rpm
